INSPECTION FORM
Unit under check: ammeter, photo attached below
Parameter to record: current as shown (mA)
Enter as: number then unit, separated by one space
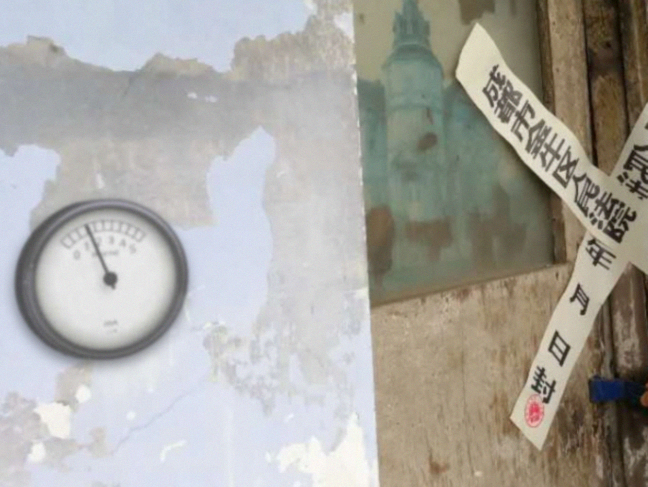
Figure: 1.5 mA
